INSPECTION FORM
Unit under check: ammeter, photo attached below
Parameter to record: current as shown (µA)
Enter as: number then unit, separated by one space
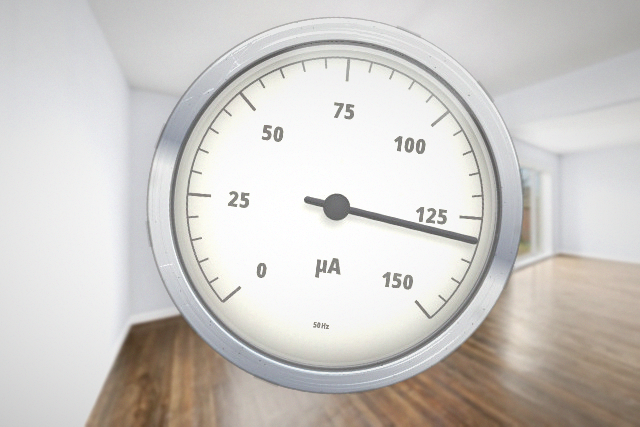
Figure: 130 µA
